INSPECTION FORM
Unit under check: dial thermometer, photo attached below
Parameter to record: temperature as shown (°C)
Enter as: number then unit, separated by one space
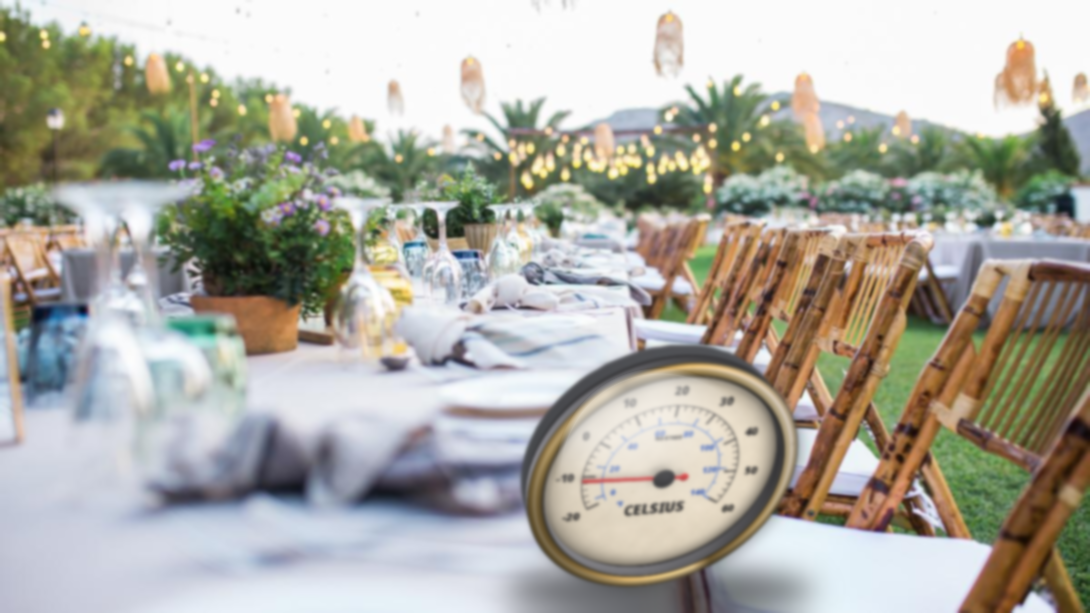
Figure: -10 °C
